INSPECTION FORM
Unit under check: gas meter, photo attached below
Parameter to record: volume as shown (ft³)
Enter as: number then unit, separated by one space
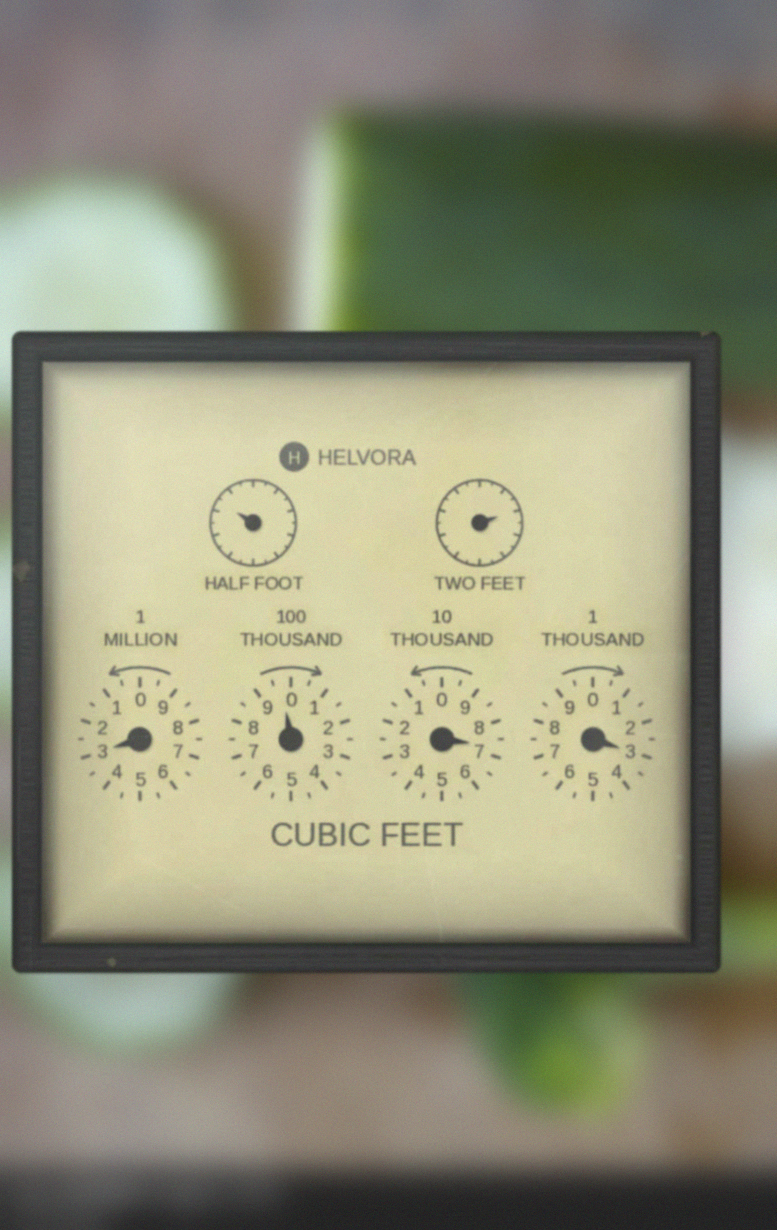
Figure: 297300 ft³
